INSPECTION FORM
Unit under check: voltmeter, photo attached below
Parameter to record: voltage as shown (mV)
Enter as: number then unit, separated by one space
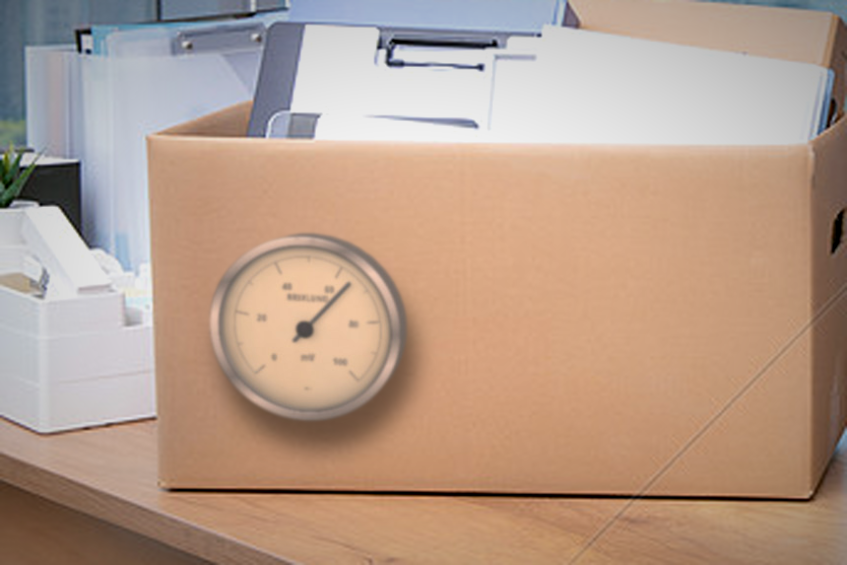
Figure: 65 mV
